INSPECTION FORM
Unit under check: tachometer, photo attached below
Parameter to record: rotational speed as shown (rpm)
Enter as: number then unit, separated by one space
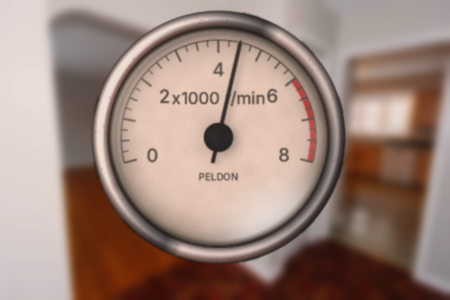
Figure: 4500 rpm
